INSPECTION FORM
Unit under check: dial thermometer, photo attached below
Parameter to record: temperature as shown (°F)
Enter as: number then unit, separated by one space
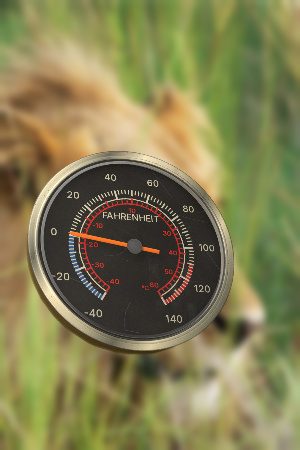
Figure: 0 °F
